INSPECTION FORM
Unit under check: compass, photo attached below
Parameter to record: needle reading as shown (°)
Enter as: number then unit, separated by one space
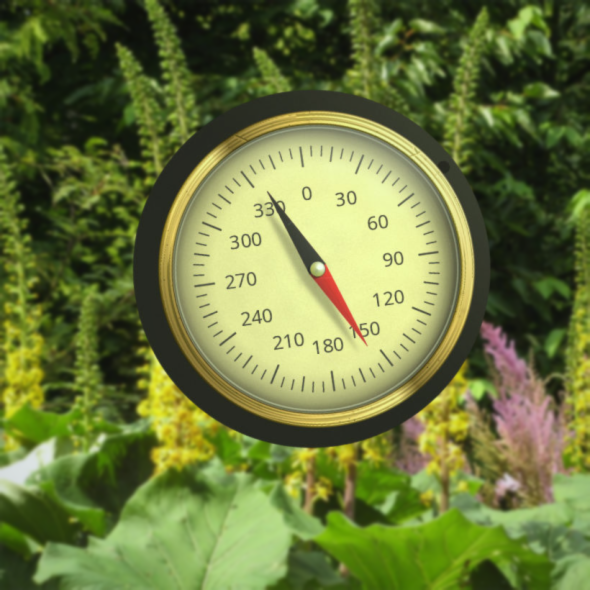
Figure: 155 °
